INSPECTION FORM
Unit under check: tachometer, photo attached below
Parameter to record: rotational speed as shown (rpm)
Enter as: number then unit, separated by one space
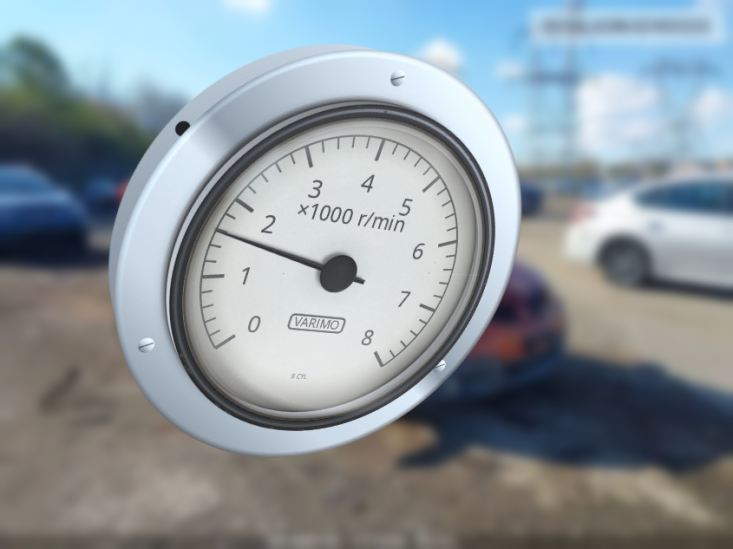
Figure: 1600 rpm
